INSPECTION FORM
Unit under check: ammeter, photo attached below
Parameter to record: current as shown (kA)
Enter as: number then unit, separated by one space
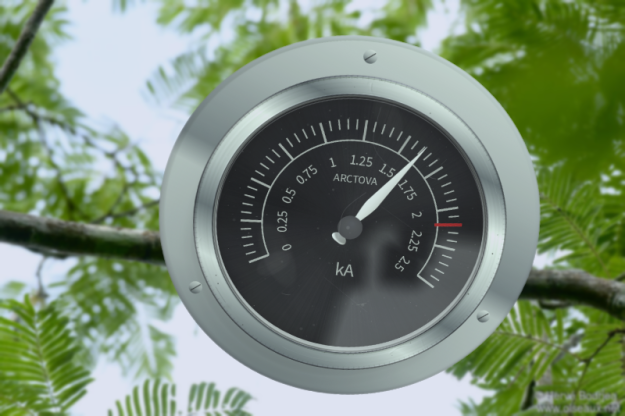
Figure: 1.6 kA
